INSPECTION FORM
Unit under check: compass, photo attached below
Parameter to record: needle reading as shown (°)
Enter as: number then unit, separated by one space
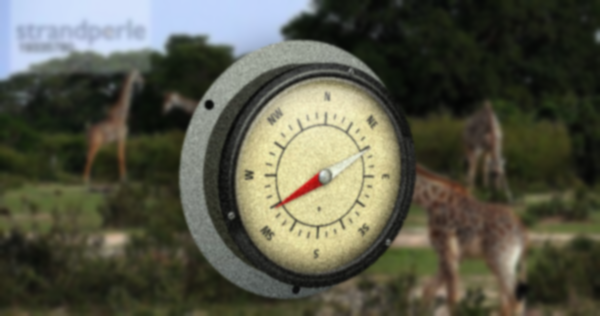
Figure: 240 °
